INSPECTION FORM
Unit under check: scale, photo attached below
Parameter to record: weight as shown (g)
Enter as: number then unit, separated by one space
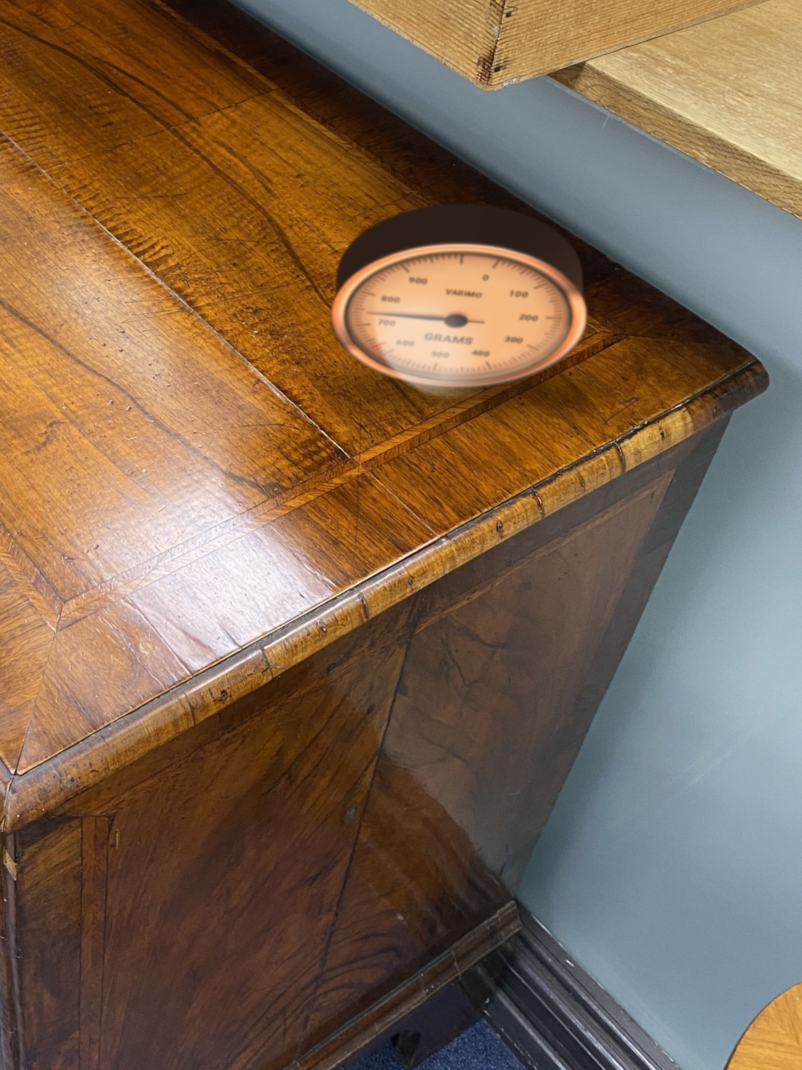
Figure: 750 g
